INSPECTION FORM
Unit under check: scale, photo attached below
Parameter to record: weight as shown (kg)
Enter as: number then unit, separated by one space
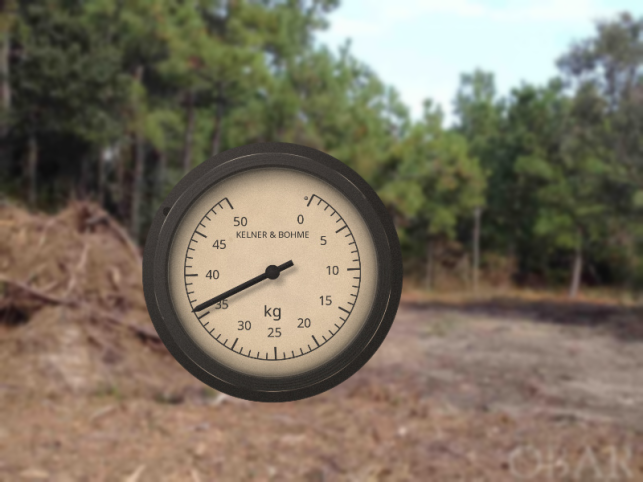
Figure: 36 kg
